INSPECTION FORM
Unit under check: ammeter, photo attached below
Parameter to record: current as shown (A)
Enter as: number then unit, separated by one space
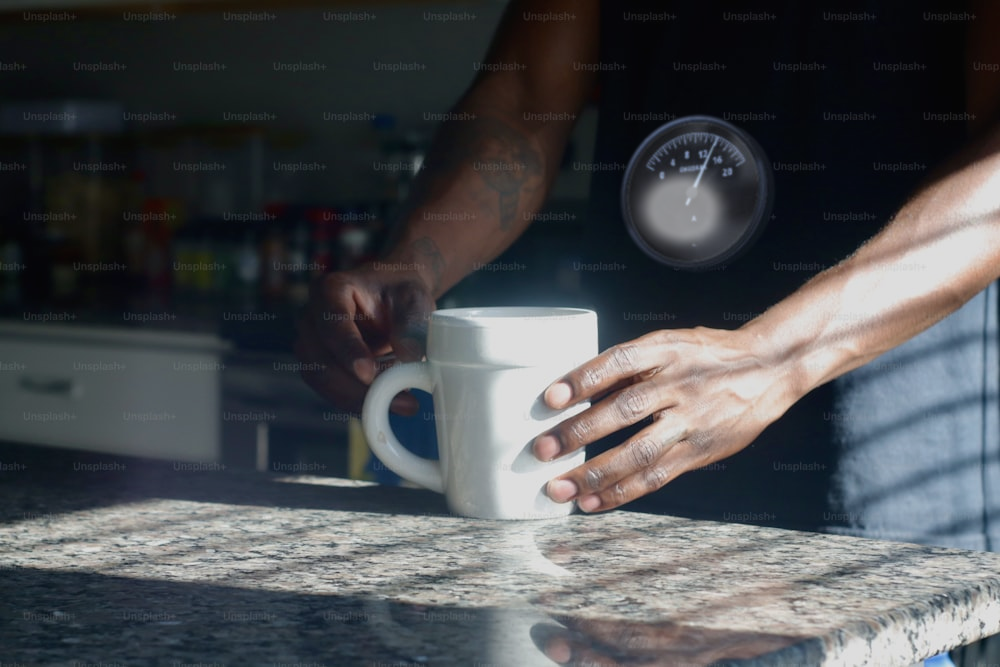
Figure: 14 A
